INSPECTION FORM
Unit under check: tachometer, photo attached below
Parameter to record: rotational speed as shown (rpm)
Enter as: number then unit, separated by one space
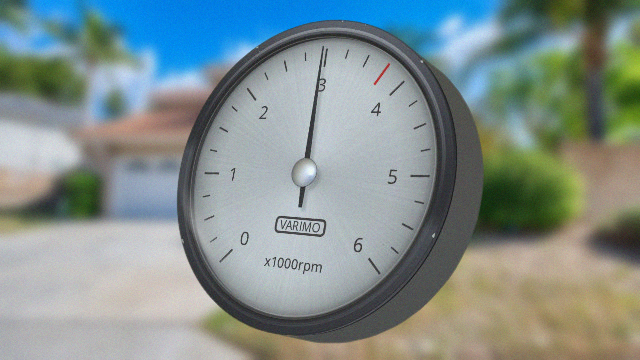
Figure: 3000 rpm
